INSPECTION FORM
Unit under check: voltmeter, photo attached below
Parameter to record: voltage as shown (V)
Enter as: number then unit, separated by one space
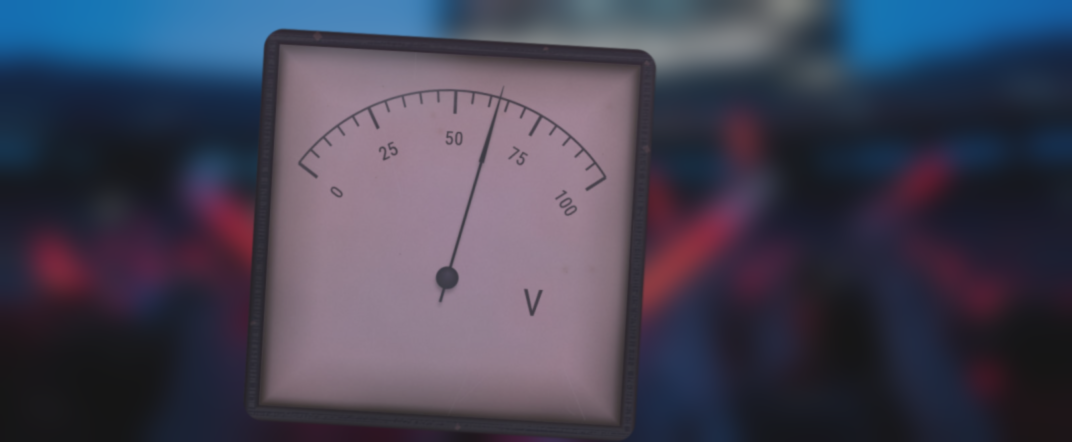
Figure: 62.5 V
